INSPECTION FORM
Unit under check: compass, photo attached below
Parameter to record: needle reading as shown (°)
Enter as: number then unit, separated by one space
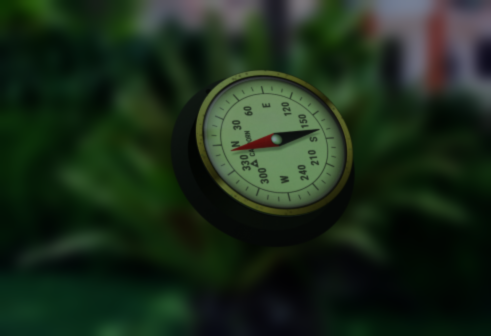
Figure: 350 °
